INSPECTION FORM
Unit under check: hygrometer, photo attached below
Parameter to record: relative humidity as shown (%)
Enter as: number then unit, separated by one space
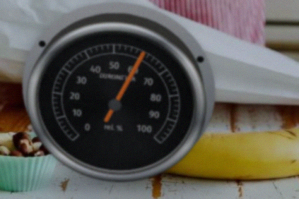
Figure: 60 %
